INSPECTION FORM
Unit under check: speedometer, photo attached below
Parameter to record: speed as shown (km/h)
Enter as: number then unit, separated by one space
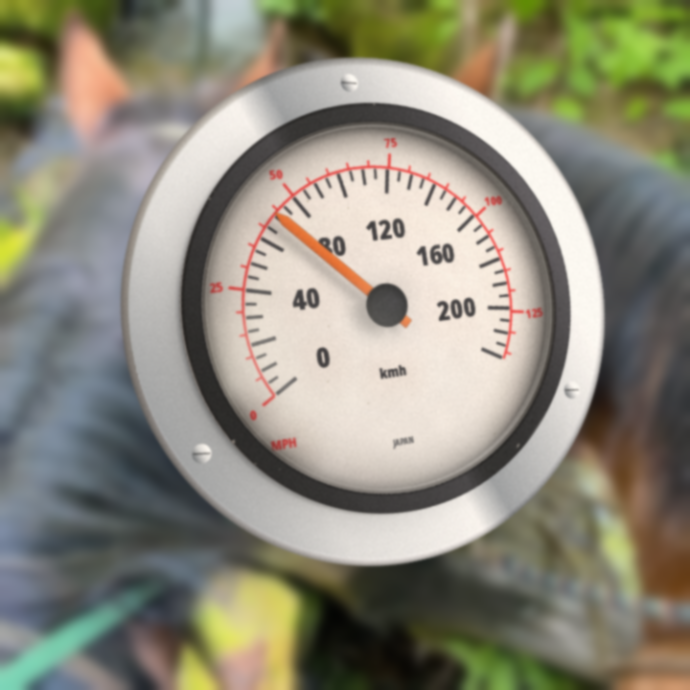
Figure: 70 km/h
